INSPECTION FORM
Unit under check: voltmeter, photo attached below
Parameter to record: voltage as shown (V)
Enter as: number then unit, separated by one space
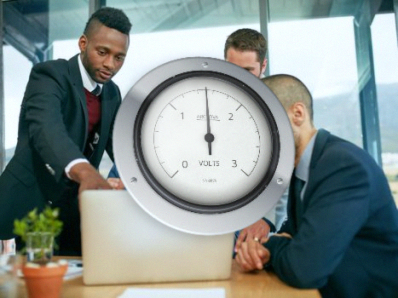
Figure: 1.5 V
